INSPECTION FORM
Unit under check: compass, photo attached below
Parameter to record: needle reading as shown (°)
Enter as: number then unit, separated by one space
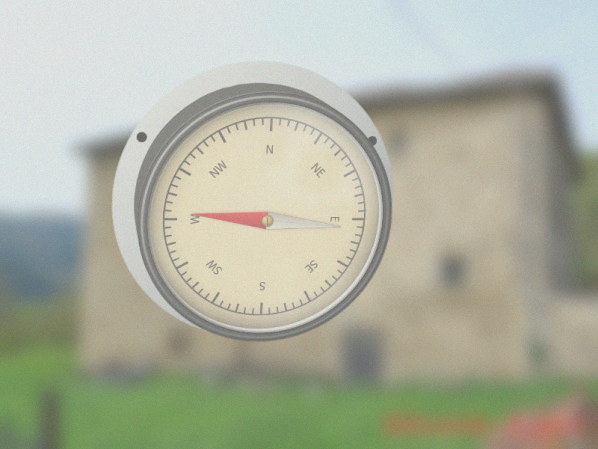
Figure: 275 °
